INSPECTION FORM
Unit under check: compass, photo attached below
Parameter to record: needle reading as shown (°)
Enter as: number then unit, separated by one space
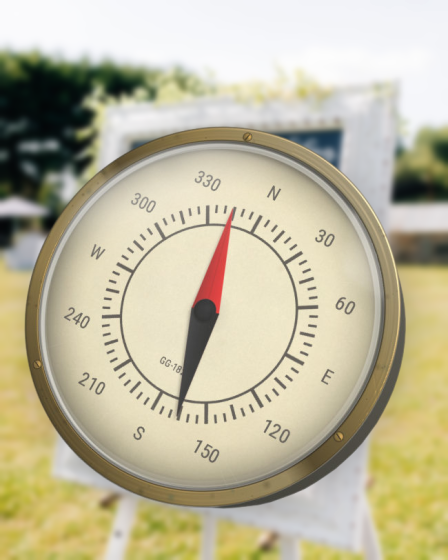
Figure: 345 °
